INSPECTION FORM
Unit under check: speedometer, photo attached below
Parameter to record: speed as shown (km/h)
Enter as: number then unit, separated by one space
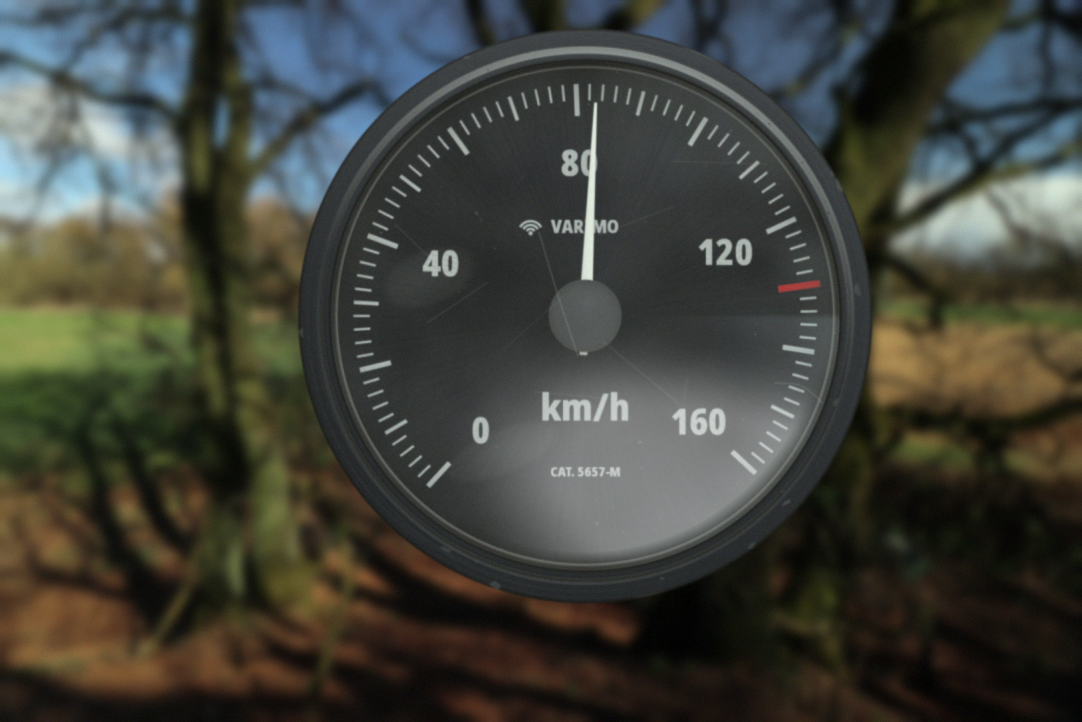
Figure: 83 km/h
